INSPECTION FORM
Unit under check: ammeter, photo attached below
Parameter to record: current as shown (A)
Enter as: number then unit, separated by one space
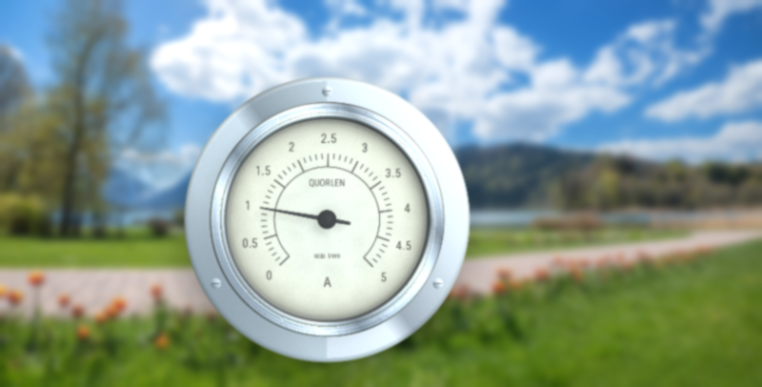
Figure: 1 A
